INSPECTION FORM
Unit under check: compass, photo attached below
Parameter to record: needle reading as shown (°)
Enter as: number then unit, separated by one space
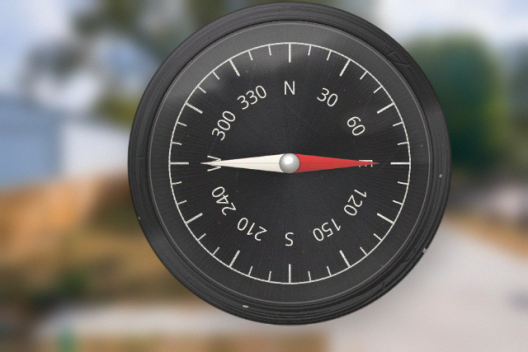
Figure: 90 °
